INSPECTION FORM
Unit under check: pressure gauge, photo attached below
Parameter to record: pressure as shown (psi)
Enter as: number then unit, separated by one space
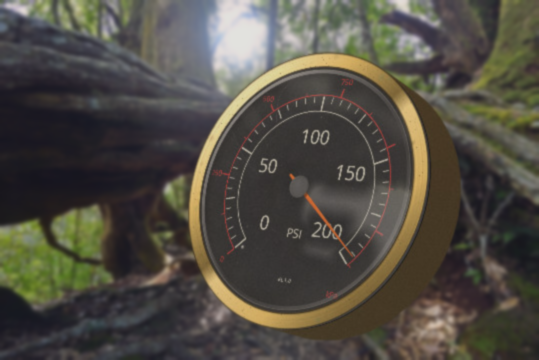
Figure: 195 psi
